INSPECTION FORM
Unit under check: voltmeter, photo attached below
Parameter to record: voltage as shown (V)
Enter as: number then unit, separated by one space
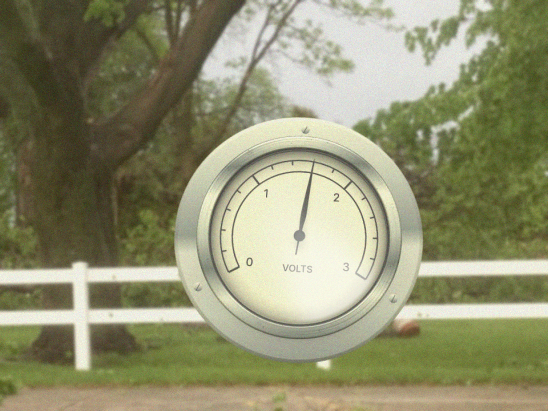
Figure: 1.6 V
